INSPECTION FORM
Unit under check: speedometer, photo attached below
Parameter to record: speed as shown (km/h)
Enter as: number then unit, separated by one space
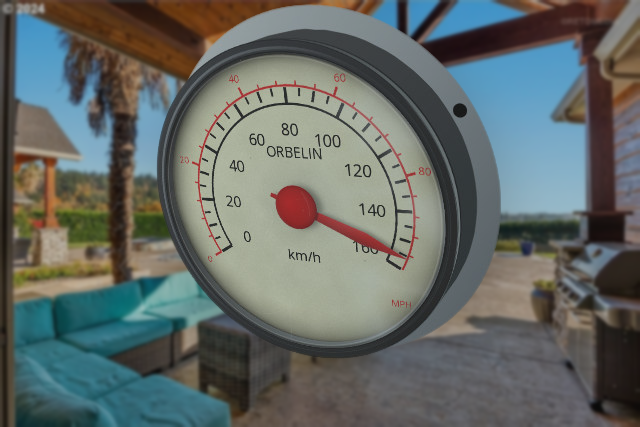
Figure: 155 km/h
